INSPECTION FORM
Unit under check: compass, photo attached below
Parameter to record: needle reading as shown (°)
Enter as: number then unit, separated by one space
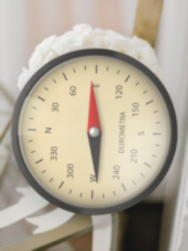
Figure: 85 °
